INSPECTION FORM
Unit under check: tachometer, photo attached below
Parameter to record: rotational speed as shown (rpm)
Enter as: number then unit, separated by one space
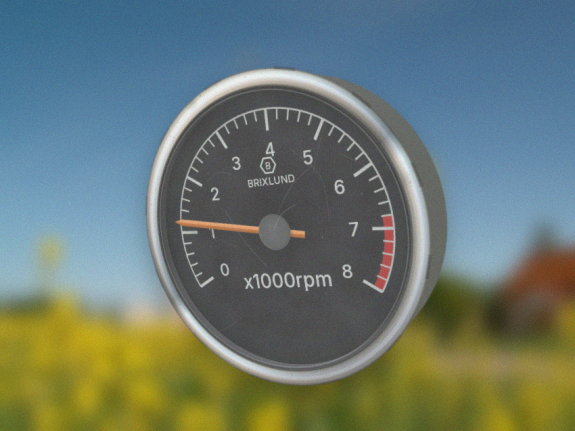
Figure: 1200 rpm
